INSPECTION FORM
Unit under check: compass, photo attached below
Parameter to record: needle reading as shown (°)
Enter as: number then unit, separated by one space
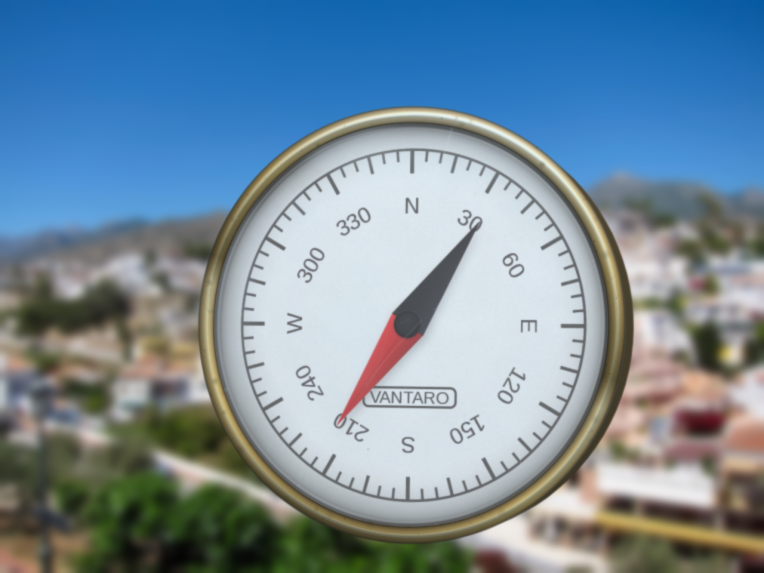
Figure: 215 °
